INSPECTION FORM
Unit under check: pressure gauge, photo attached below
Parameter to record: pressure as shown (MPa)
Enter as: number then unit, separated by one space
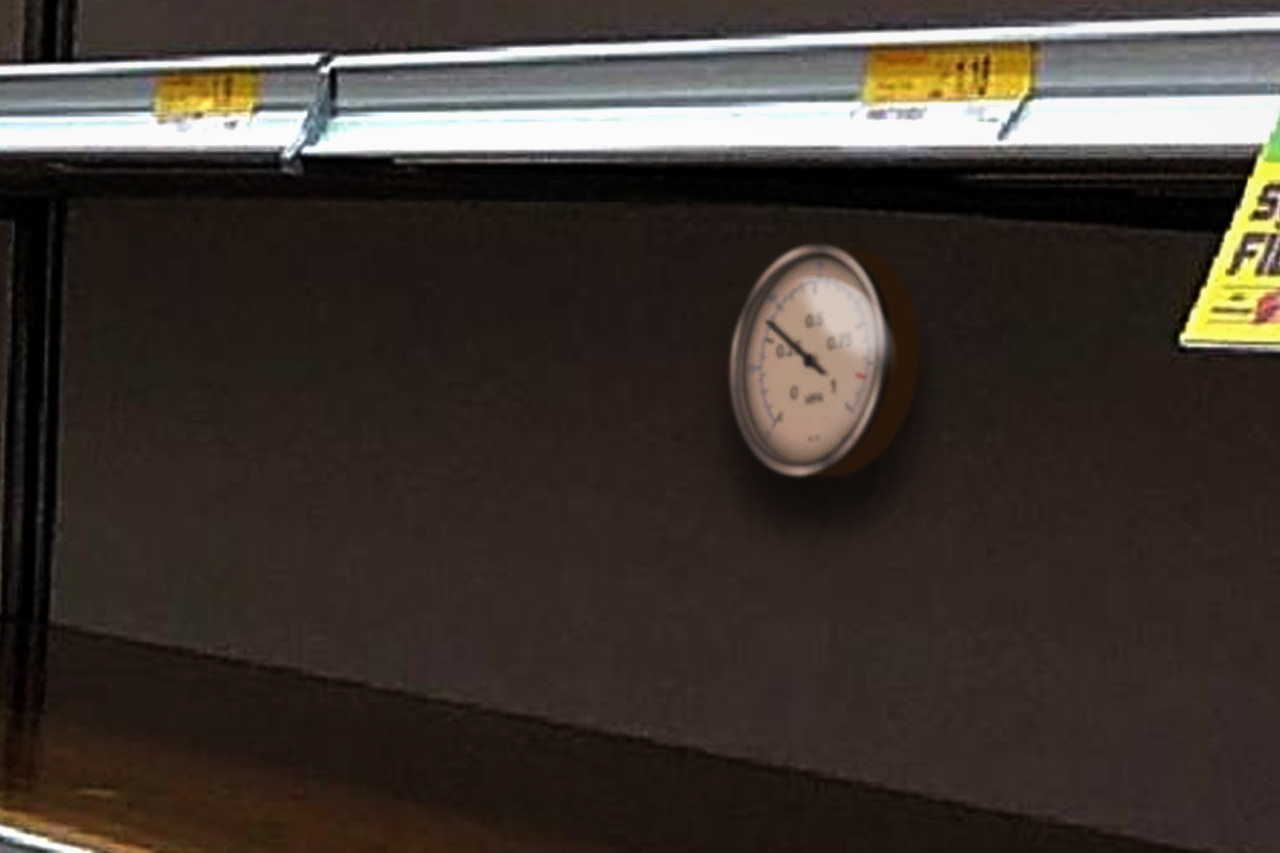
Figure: 0.3 MPa
